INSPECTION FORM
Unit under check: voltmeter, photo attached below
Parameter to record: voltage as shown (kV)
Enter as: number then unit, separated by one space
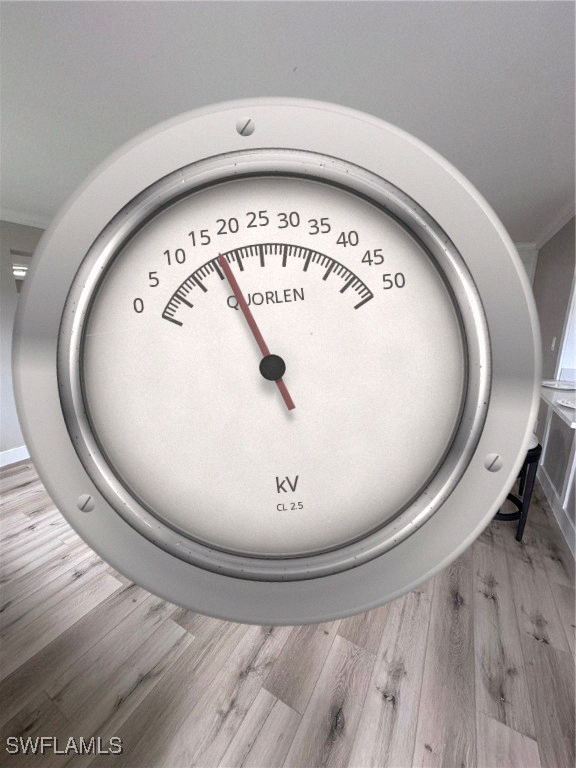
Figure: 17 kV
